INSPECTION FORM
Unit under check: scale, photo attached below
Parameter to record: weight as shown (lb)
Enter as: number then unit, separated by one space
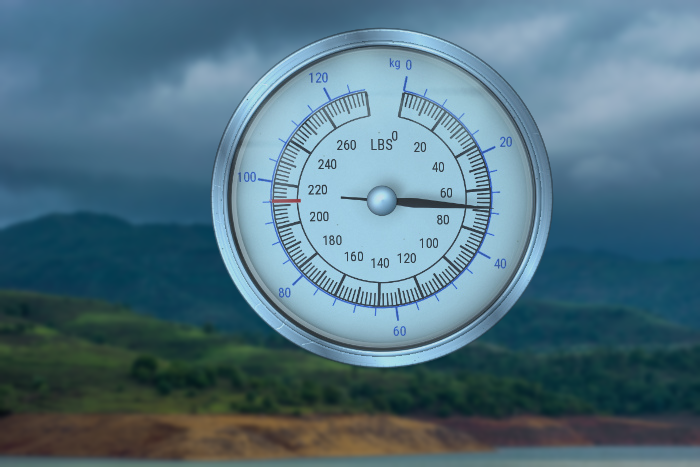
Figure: 68 lb
